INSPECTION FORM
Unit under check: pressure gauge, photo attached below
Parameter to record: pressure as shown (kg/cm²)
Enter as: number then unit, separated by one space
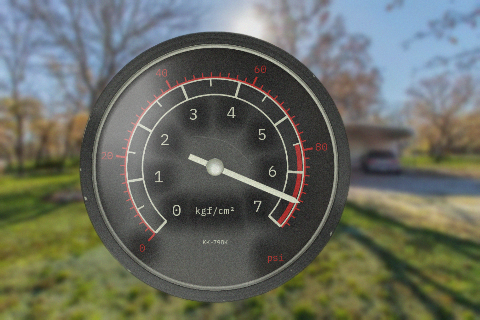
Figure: 6.5 kg/cm²
